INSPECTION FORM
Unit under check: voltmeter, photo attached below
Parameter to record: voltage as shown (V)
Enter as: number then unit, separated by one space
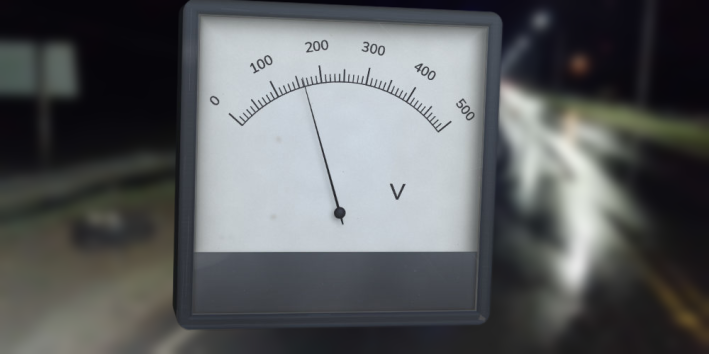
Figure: 160 V
